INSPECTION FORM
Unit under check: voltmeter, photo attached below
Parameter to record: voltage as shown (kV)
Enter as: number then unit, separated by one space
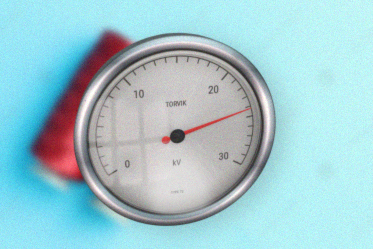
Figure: 24 kV
